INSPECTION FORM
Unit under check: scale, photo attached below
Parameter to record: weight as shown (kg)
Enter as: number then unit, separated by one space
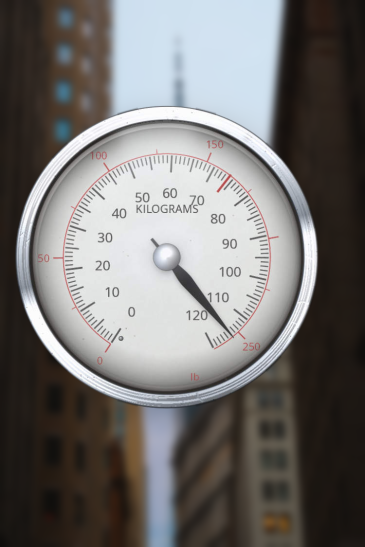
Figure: 115 kg
